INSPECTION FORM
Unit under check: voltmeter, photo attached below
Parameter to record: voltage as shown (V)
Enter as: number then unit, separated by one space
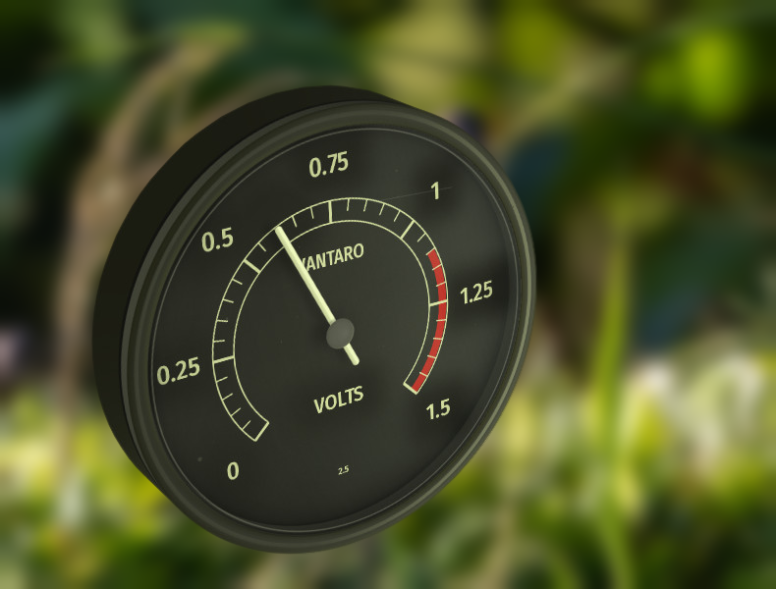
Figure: 0.6 V
